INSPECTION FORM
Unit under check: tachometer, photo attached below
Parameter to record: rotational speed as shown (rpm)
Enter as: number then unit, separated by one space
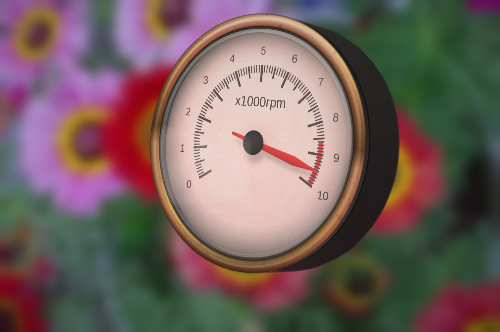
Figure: 9500 rpm
